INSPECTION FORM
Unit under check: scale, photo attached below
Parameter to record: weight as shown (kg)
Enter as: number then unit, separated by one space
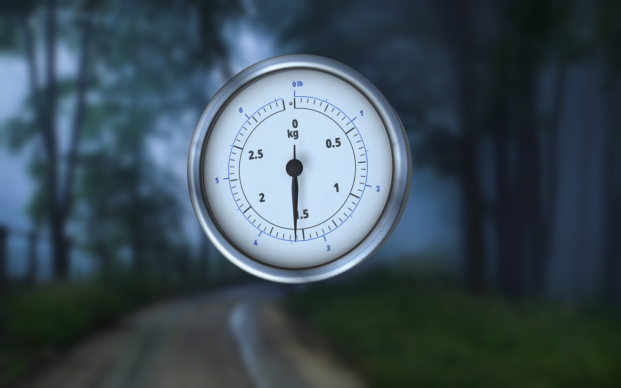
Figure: 1.55 kg
